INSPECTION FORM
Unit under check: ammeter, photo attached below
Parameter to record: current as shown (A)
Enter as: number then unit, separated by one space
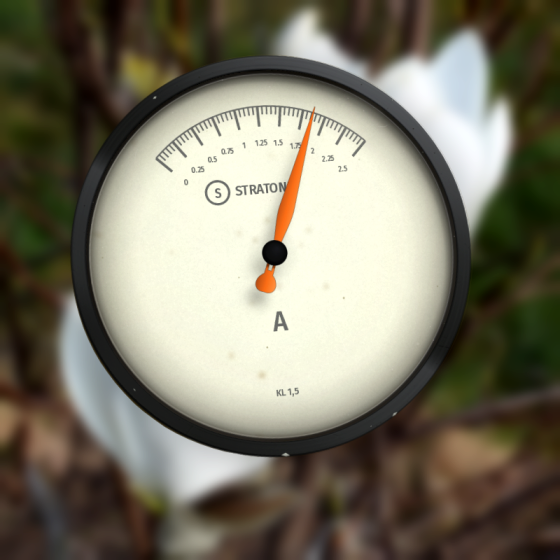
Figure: 1.85 A
